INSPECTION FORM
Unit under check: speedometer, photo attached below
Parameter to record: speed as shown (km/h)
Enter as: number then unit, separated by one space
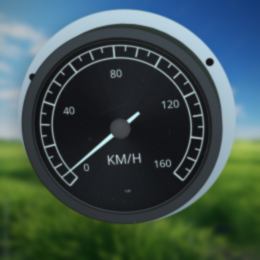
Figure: 5 km/h
